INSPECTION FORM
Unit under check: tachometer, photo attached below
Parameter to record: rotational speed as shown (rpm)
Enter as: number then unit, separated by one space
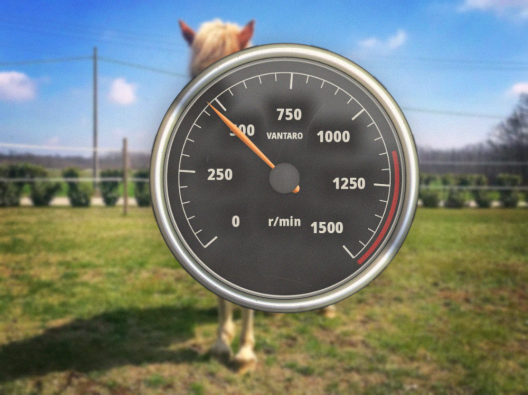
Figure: 475 rpm
